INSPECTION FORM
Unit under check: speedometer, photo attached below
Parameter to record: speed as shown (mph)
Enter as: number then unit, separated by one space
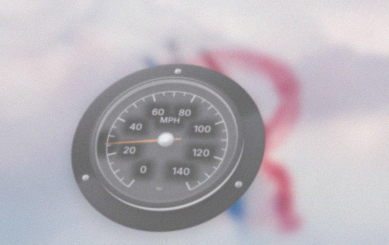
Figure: 25 mph
